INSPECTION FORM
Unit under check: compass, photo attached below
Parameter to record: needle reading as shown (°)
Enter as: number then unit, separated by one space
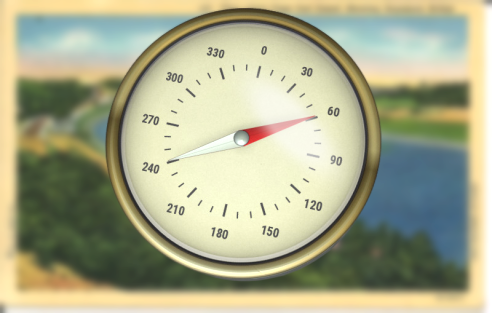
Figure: 60 °
